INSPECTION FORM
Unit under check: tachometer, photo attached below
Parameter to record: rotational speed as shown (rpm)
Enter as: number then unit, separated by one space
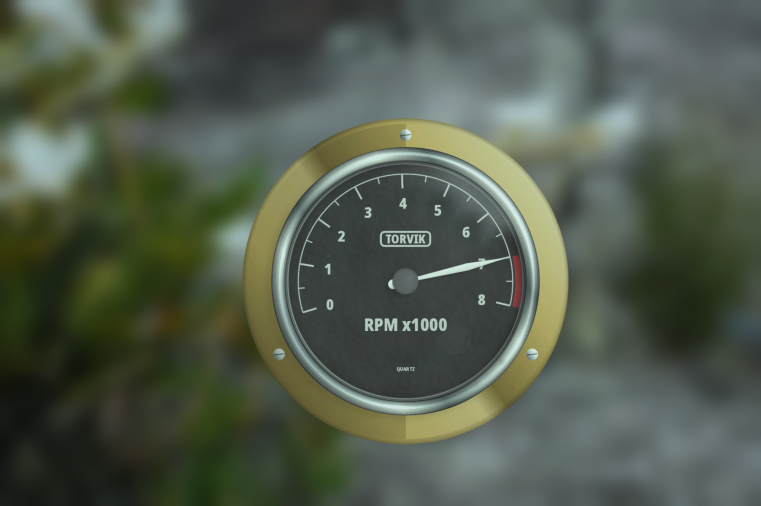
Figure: 7000 rpm
